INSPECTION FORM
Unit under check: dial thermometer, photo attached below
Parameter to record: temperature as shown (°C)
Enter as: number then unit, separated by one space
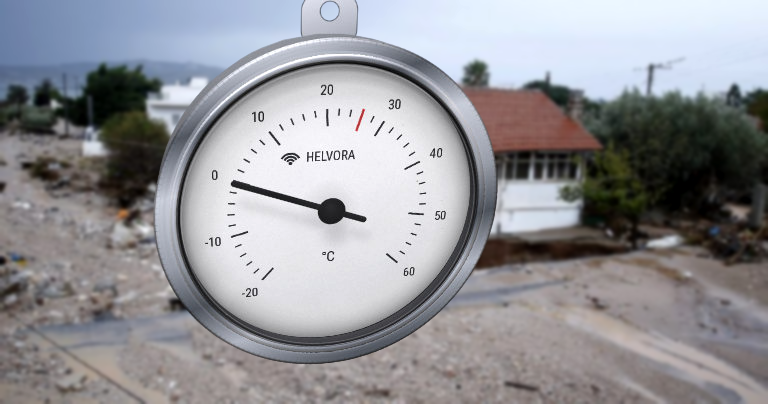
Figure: 0 °C
